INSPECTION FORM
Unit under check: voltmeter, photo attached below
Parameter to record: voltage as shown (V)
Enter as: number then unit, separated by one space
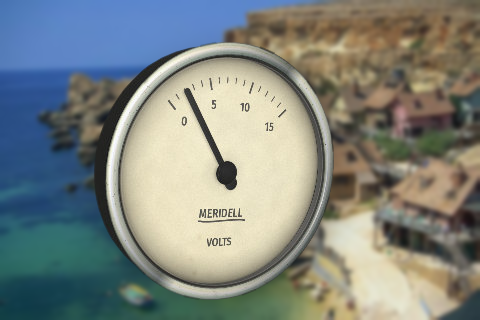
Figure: 2 V
